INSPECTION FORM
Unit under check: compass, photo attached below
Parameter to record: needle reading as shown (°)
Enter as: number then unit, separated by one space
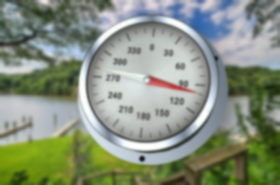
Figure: 100 °
